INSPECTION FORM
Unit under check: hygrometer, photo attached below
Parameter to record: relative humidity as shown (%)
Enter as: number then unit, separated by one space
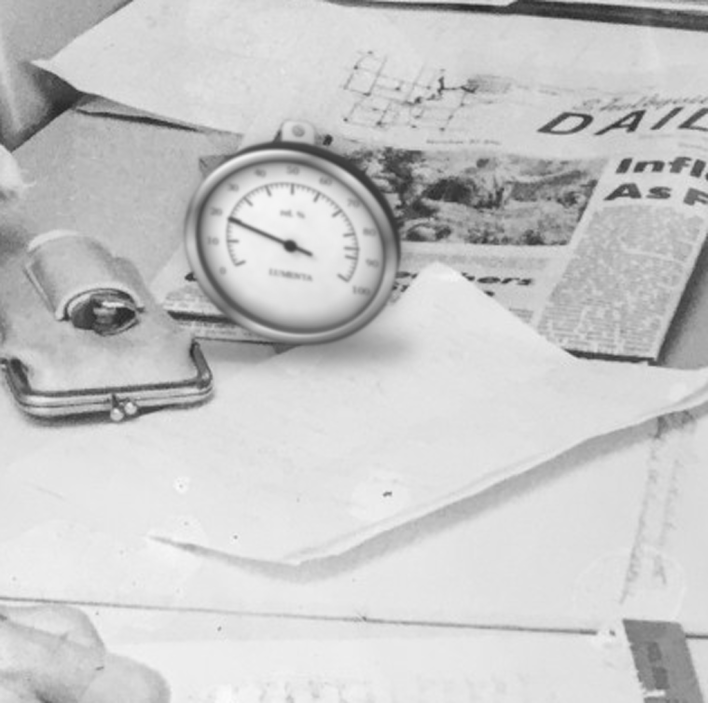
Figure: 20 %
